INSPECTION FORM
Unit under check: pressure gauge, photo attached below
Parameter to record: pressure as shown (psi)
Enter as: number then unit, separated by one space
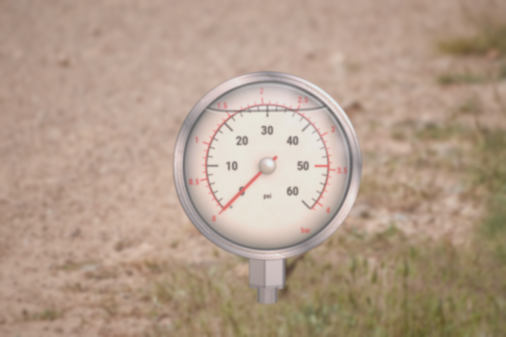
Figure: 0 psi
